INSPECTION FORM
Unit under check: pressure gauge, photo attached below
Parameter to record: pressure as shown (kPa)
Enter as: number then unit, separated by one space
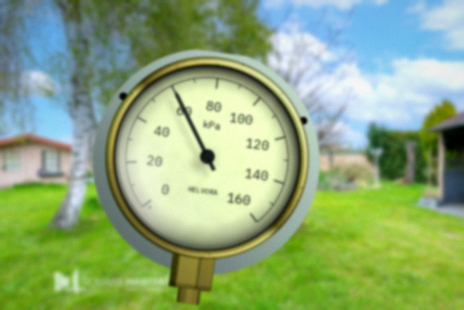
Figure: 60 kPa
